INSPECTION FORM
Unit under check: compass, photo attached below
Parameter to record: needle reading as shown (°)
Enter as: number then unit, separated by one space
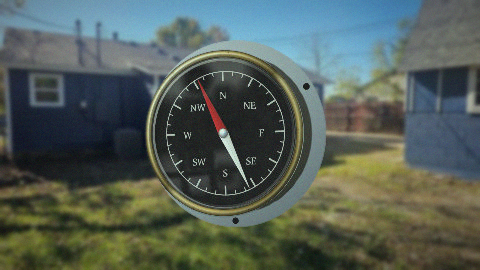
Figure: 335 °
